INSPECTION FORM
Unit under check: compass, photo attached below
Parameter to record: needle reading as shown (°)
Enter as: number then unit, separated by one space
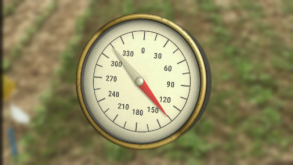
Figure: 135 °
